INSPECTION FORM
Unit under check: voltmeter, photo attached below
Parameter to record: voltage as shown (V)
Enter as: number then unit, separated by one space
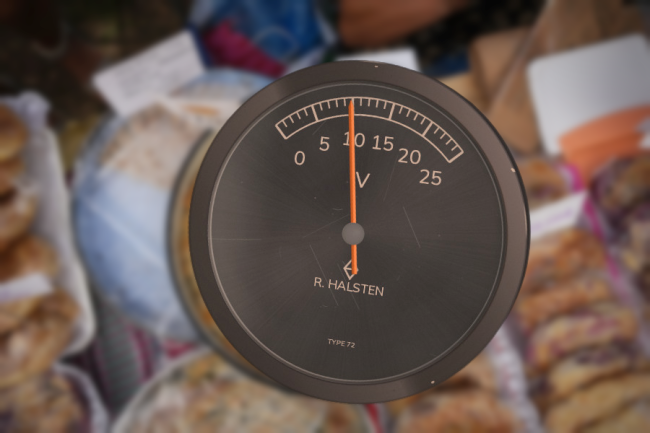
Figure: 10 V
